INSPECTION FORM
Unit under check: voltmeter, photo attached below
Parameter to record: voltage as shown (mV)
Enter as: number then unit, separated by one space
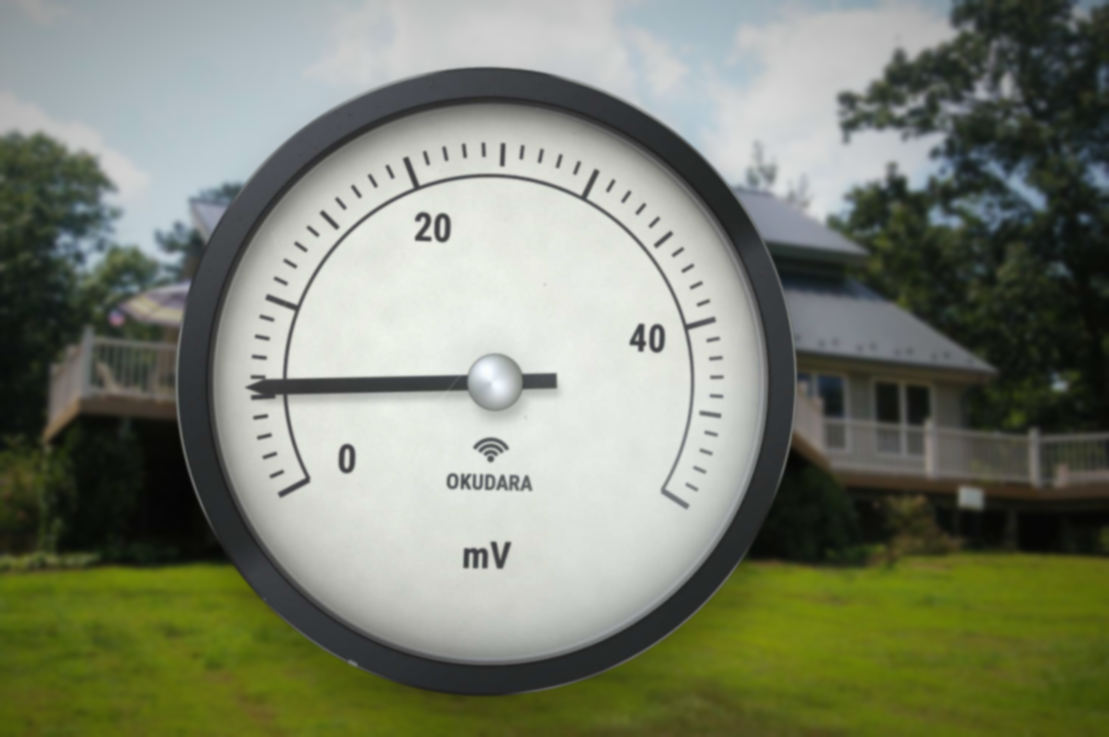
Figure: 5.5 mV
